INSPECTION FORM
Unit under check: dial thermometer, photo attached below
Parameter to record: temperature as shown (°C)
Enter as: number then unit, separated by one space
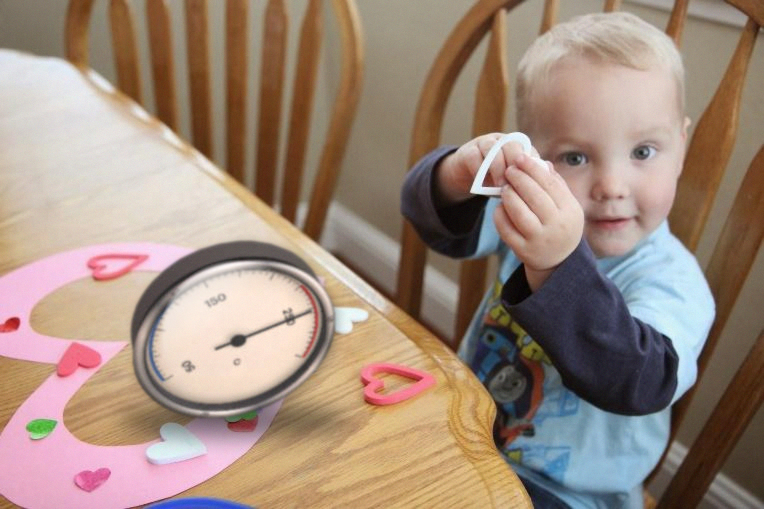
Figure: 250 °C
